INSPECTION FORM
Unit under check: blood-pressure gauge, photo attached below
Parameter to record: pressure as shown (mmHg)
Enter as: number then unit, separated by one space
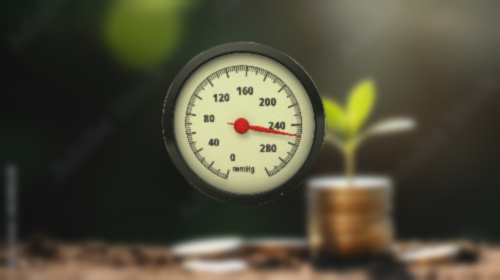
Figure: 250 mmHg
